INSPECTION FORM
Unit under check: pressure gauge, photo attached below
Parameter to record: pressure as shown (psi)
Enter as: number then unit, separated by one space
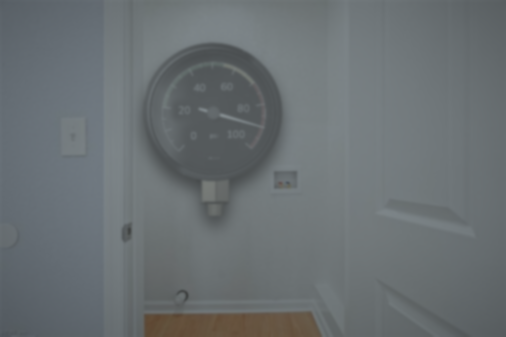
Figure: 90 psi
